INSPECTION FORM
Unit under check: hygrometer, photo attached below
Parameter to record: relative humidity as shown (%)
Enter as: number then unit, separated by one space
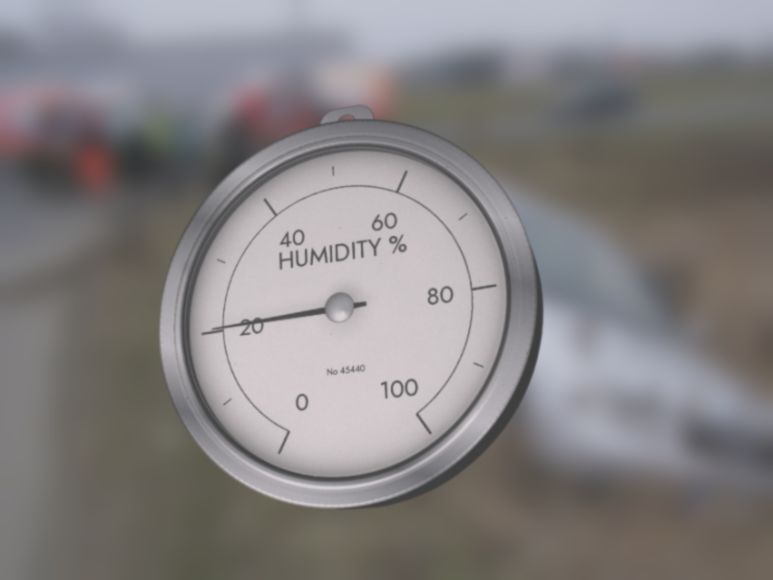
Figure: 20 %
